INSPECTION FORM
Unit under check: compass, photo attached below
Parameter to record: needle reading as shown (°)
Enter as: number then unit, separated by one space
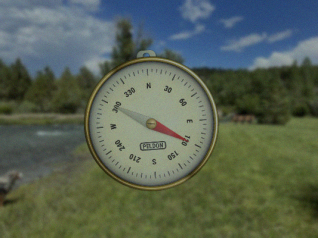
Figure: 120 °
